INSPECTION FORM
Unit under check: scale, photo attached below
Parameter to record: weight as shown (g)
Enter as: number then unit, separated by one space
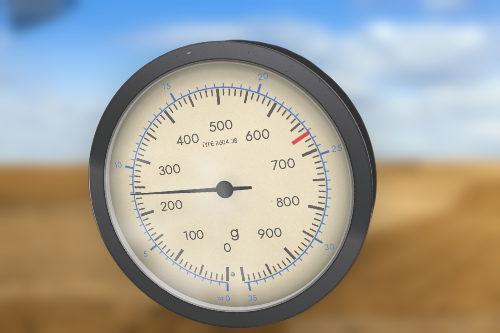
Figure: 240 g
